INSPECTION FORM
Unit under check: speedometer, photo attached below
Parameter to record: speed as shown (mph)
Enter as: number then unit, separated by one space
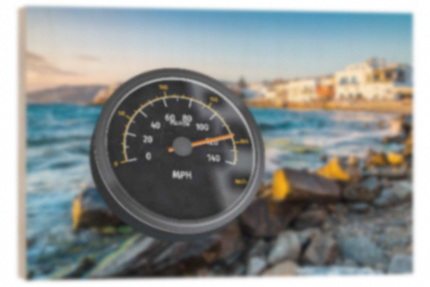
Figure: 120 mph
